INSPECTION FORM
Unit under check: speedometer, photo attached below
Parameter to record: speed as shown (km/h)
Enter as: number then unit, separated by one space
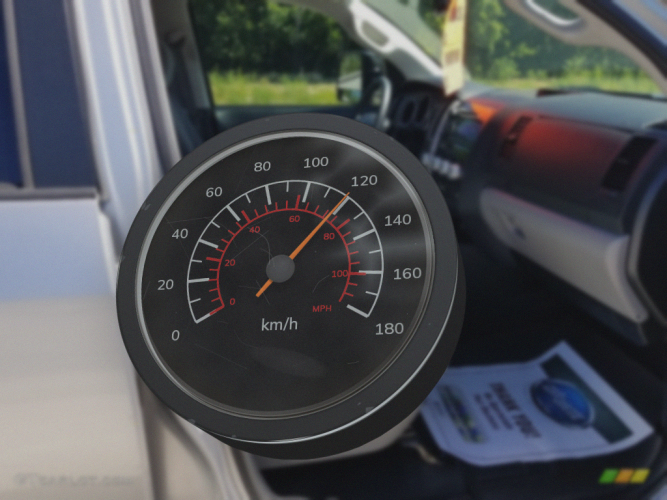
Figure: 120 km/h
